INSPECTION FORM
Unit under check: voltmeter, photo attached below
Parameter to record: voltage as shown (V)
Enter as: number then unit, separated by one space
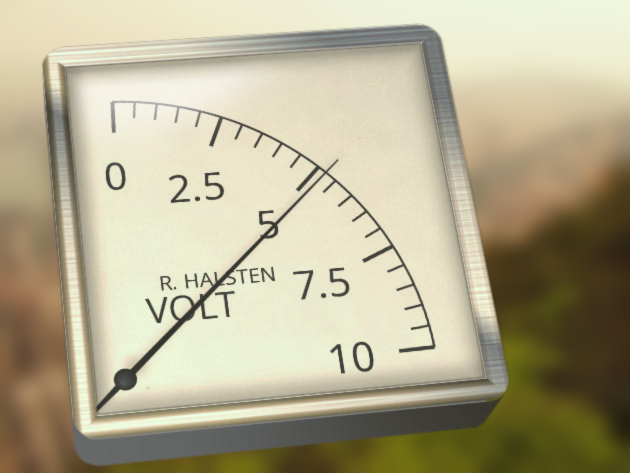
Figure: 5.25 V
